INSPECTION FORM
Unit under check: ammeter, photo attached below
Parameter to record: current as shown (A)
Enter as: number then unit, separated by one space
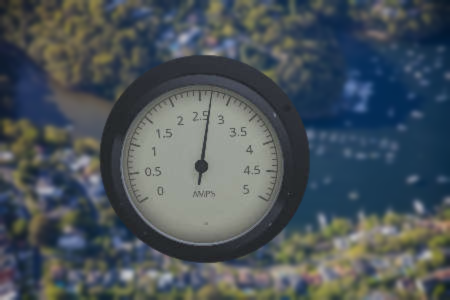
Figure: 2.7 A
